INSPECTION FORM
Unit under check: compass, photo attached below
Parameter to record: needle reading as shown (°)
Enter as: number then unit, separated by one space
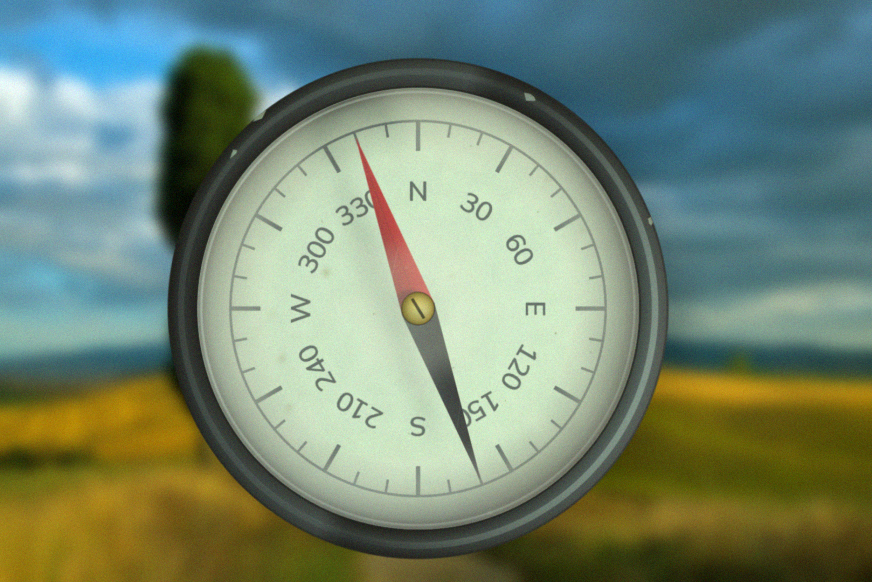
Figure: 340 °
